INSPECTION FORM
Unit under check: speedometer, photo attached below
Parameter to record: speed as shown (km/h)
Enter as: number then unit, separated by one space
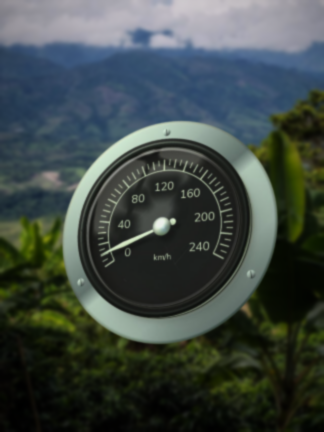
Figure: 10 km/h
